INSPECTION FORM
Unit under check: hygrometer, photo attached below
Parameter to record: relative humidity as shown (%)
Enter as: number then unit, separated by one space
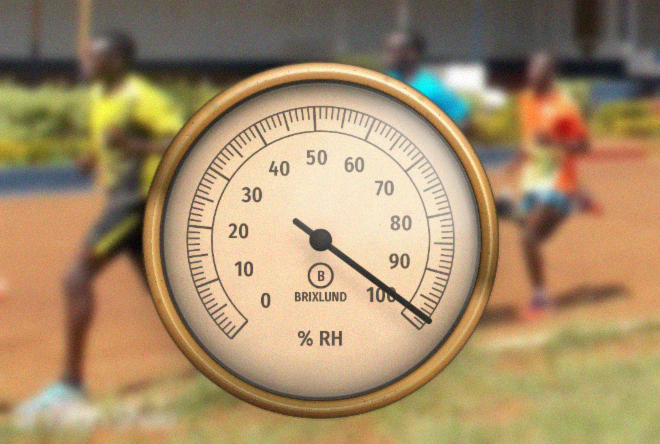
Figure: 98 %
